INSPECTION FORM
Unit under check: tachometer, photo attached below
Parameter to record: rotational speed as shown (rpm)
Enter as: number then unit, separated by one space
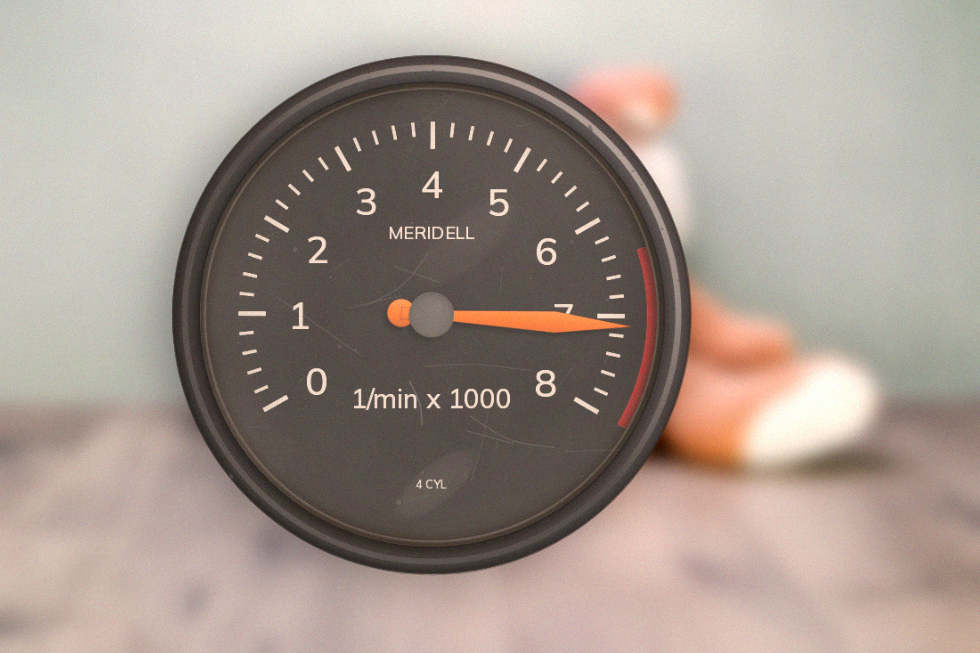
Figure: 7100 rpm
